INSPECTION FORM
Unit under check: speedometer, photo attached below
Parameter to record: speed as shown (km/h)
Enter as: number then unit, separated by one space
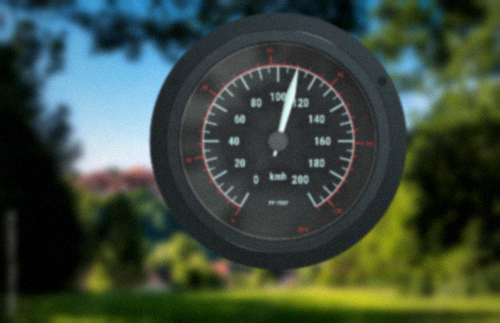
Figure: 110 km/h
